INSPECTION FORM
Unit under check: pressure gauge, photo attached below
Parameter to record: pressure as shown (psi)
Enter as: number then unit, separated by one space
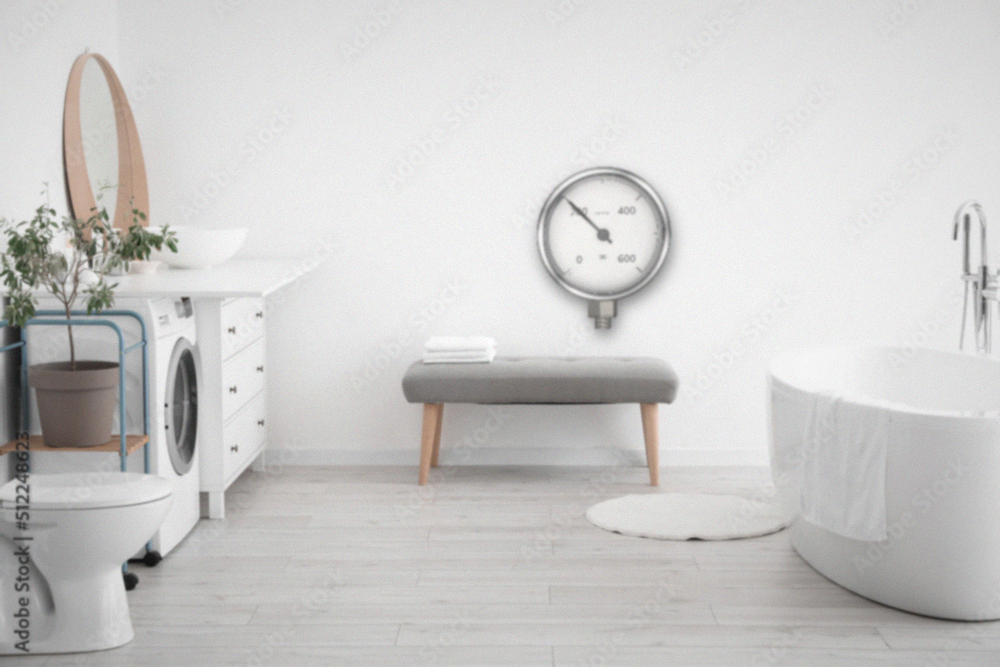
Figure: 200 psi
